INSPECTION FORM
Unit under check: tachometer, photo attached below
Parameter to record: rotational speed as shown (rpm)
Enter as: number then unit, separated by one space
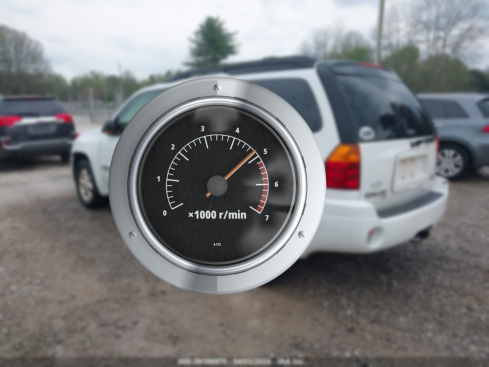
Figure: 4800 rpm
